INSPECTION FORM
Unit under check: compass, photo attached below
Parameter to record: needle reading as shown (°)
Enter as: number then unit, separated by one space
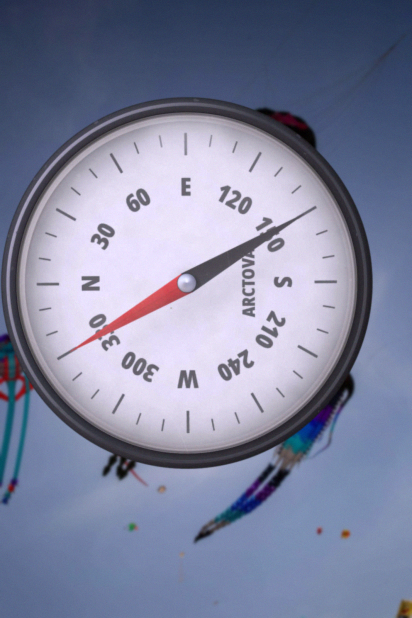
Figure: 330 °
